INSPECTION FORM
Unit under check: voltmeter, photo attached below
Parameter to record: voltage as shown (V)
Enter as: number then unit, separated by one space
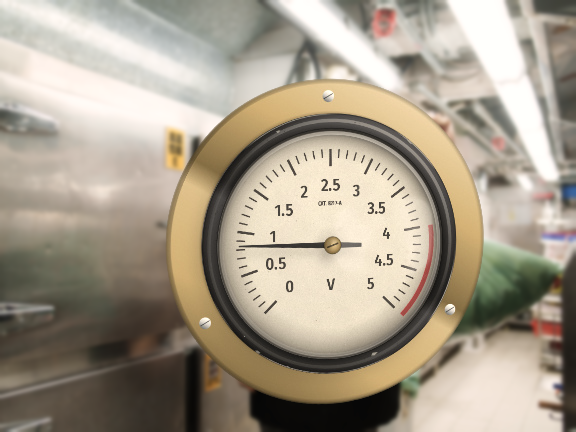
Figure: 0.85 V
